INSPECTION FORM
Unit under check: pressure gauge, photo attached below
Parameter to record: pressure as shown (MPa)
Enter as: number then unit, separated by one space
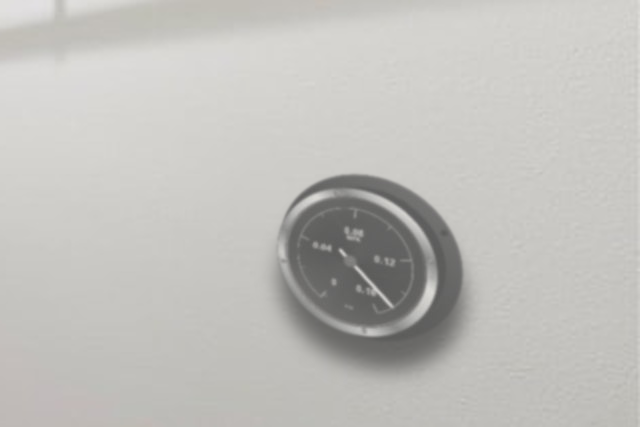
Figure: 0.15 MPa
